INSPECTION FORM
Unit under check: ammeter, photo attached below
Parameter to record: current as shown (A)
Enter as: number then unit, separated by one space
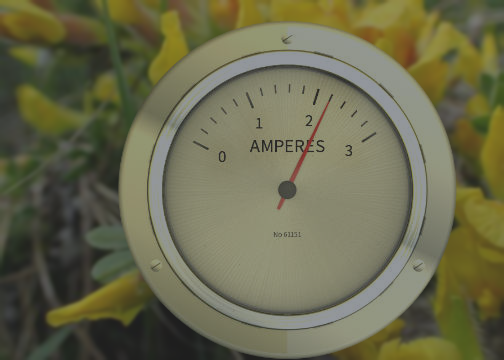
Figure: 2.2 A
